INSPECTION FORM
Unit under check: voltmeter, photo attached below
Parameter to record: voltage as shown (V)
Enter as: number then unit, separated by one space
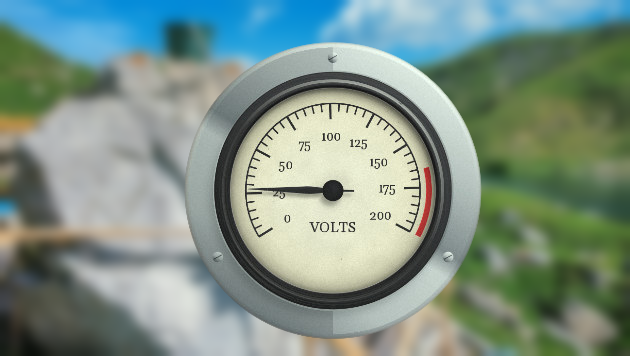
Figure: 27.5 V
